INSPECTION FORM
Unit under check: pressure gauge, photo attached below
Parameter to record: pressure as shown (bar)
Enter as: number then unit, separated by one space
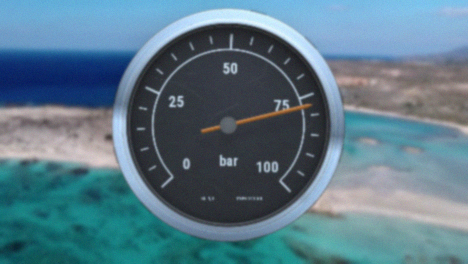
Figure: 77.5 bar
